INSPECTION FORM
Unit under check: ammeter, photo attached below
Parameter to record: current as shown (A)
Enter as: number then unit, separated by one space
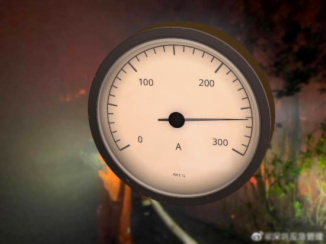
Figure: 260 A
